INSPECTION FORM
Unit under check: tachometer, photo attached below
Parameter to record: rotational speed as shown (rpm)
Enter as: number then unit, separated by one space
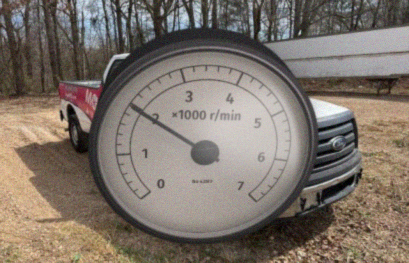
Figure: 2000 rpm
